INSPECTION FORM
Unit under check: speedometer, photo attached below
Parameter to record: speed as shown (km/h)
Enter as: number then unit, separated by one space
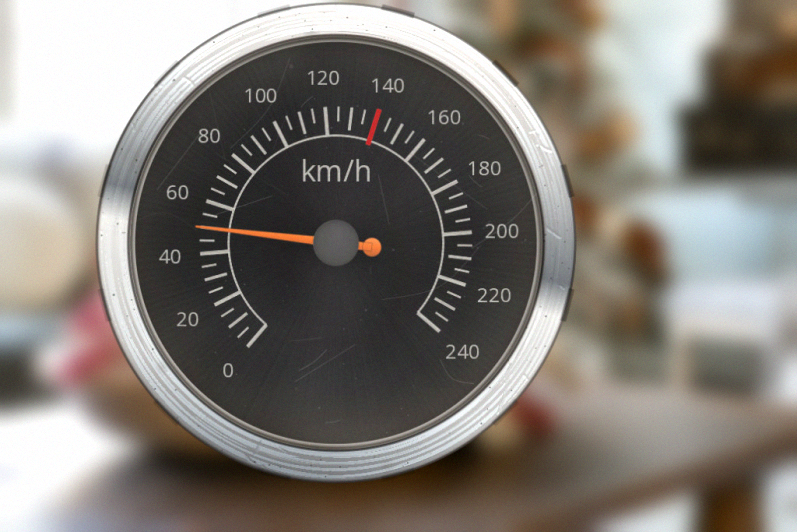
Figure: 50 km/h
